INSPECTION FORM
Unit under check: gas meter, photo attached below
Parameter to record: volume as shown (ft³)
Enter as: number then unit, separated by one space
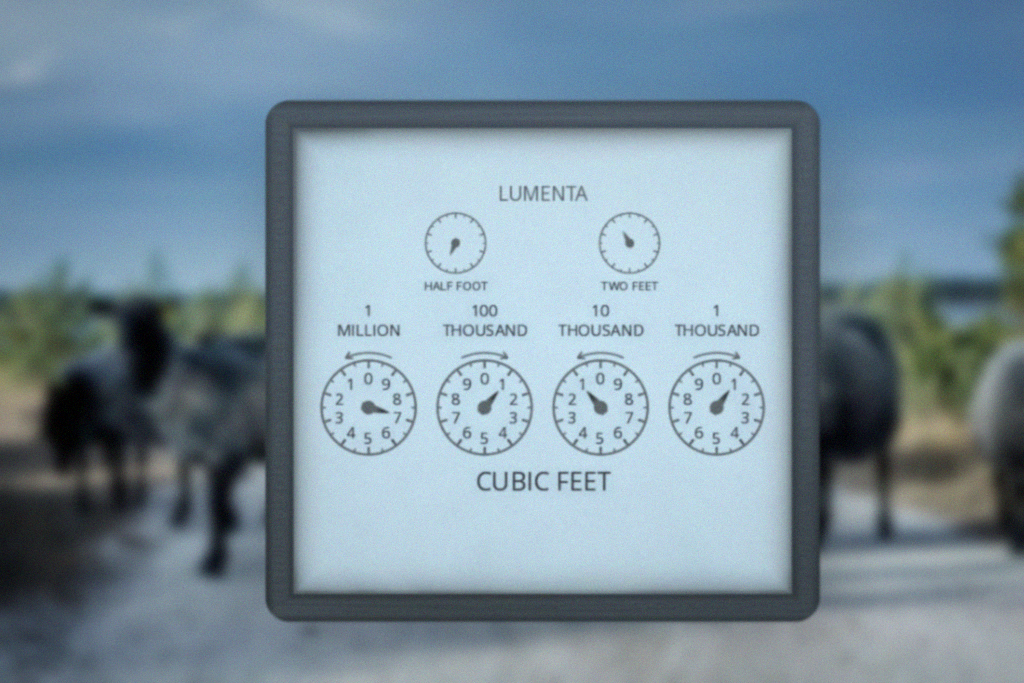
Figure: 711100 ft³
